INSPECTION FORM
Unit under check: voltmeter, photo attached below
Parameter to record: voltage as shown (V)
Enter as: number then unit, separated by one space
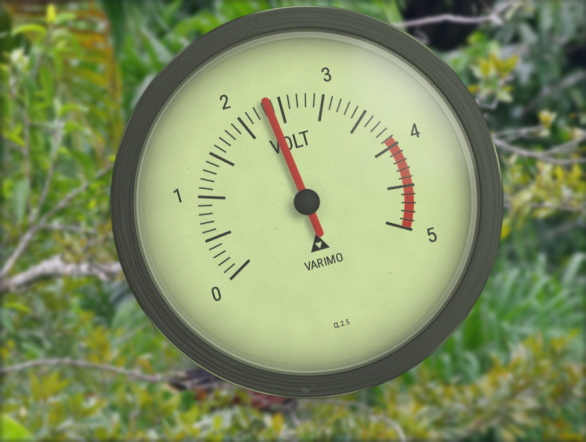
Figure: 2.35 V
